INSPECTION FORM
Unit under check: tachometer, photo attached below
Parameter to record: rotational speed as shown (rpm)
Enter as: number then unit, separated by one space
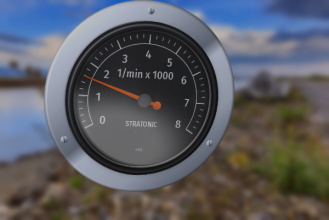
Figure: 1600 rpm
